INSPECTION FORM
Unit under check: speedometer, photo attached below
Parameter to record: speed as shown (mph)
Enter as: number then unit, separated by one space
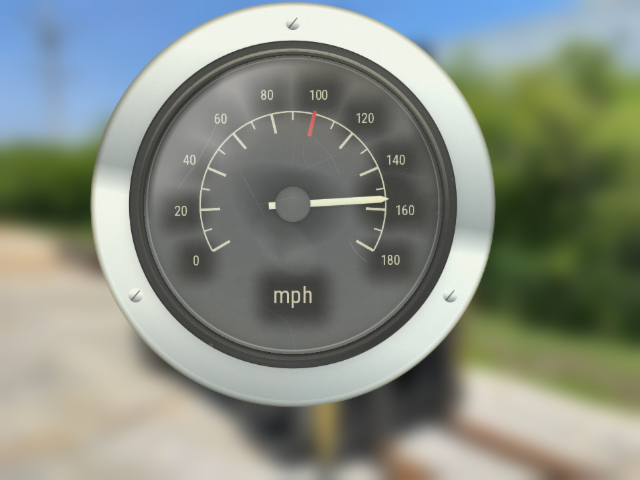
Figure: 155 mph
